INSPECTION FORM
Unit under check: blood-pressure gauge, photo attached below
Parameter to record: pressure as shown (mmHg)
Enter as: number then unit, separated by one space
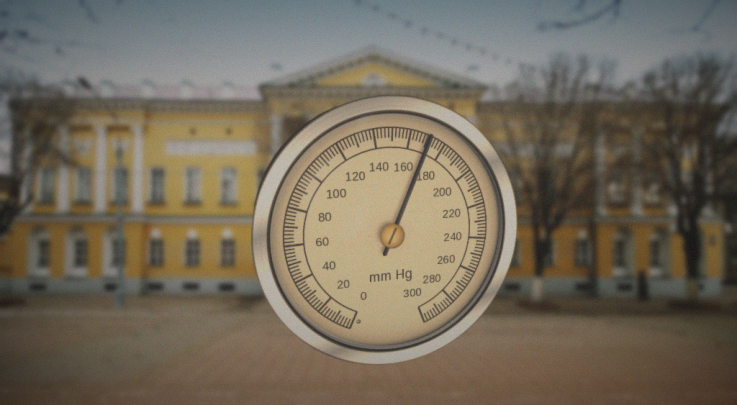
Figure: 170 mmHg
